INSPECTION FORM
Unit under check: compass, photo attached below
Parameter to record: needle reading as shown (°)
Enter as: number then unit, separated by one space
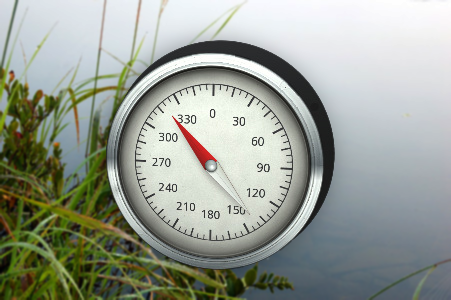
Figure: 320 °
